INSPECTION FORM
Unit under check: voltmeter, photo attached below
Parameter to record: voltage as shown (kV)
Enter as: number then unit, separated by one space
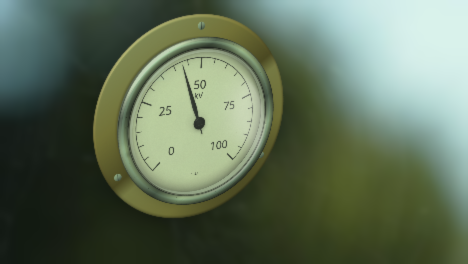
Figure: 42.5 kV
